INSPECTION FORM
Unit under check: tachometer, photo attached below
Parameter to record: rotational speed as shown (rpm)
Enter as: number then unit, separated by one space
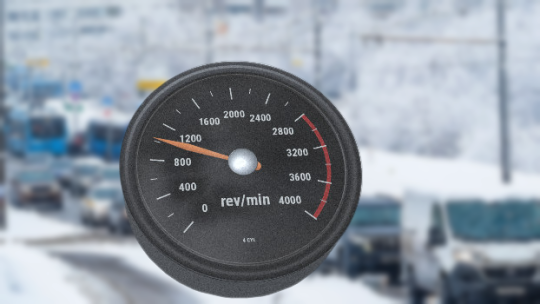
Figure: 1000 rpm
